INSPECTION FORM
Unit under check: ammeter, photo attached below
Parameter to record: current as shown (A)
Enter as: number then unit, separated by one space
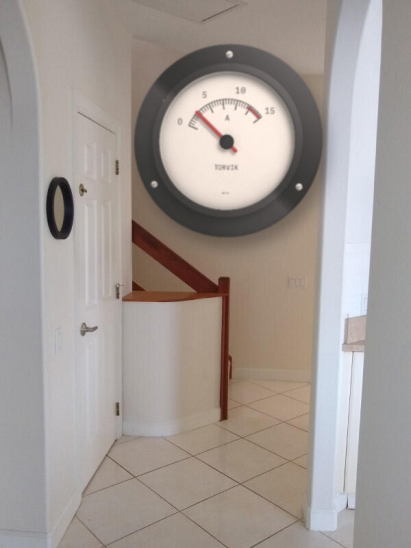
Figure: 2.5 A
